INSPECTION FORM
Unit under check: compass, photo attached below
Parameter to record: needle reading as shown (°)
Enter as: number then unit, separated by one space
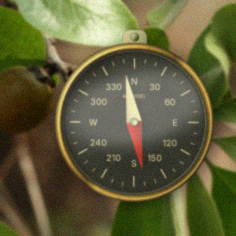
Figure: 170 °
